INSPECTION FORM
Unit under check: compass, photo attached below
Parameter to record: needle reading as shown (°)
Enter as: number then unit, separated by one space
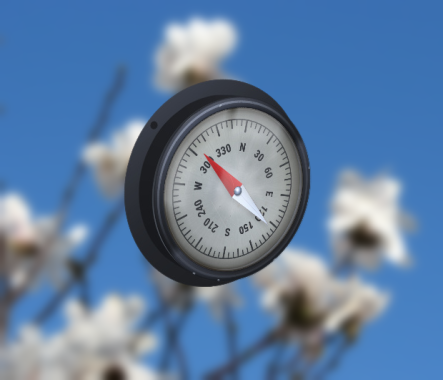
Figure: 305 °
